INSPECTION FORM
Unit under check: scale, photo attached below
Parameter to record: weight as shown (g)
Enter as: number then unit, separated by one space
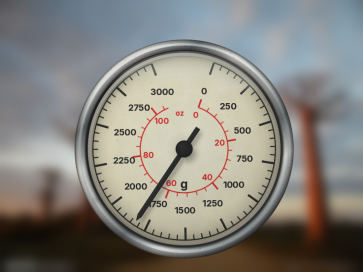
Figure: 1825 g
